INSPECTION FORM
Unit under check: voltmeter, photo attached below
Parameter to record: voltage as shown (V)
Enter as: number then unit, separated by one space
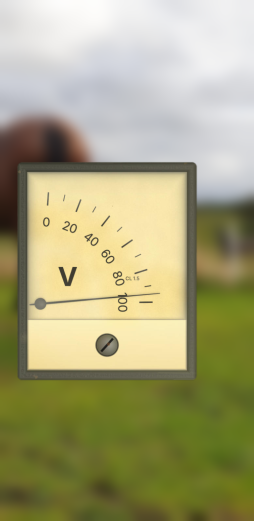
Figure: 95 V
